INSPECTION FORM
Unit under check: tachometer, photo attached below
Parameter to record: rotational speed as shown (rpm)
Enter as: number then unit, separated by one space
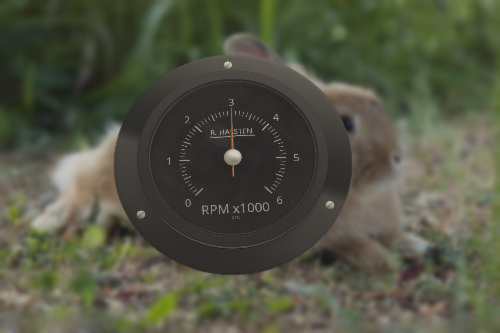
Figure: 3000 rpm
